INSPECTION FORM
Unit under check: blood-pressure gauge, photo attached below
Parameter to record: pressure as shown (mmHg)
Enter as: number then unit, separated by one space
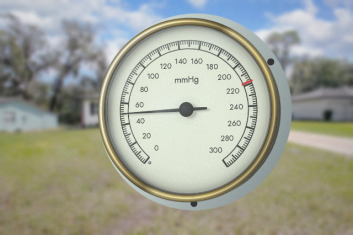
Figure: 50 mmHg
